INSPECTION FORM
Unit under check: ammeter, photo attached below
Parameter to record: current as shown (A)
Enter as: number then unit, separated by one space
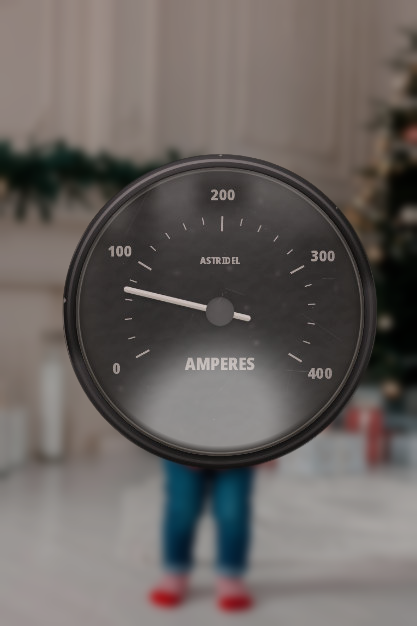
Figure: 70 A
